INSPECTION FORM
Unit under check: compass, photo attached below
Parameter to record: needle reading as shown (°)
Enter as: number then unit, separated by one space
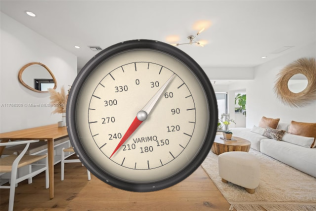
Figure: 225 °
